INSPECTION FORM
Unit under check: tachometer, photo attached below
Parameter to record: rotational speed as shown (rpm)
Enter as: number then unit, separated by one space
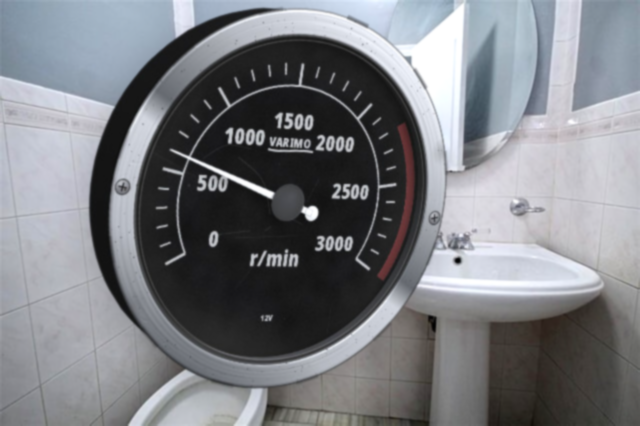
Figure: 600 rpm
